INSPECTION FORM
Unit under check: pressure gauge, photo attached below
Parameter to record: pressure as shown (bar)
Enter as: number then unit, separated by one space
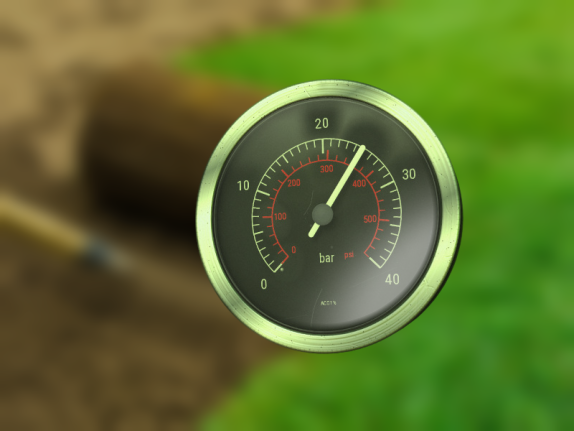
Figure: 25 bar
